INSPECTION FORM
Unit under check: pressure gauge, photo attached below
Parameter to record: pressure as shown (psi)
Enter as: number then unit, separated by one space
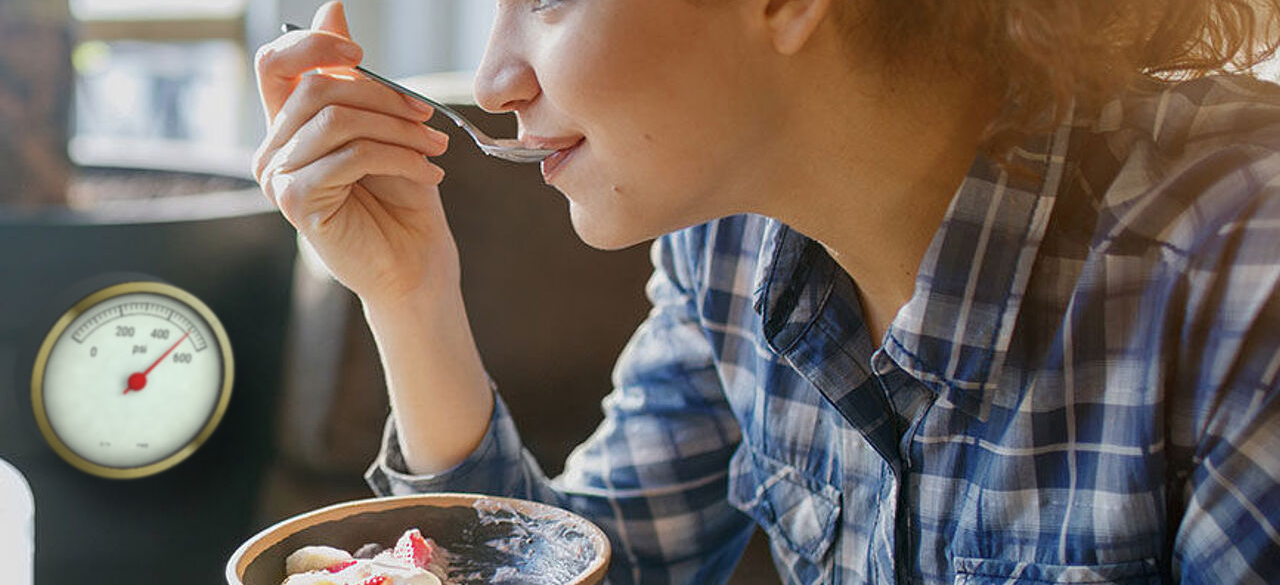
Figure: 500 psi
